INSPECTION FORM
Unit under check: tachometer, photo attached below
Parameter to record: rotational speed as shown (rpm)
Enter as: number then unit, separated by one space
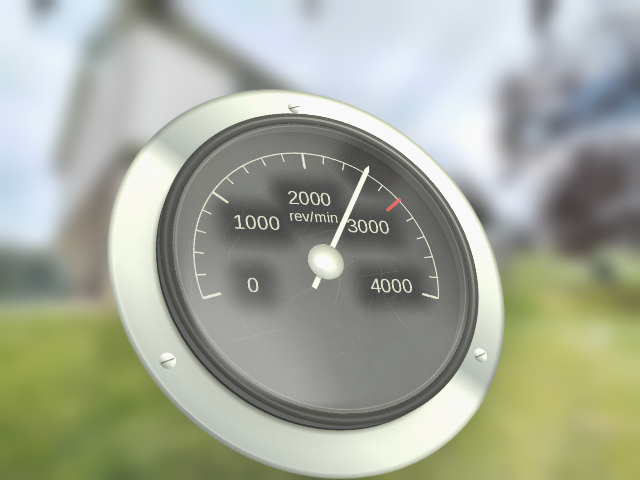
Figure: 2600 rpm
